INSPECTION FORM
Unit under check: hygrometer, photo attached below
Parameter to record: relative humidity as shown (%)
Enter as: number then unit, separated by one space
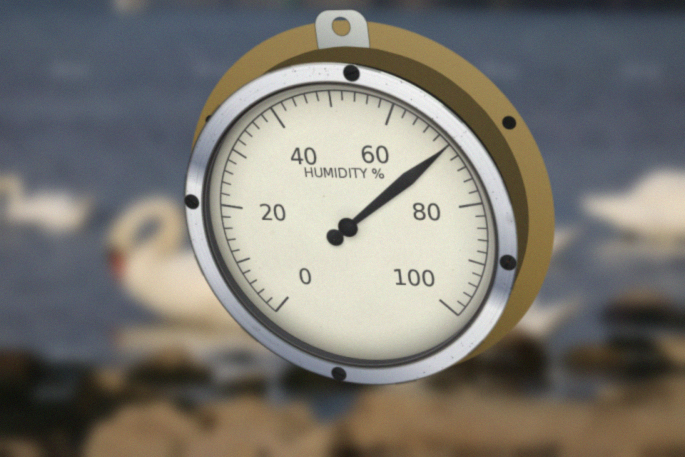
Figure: 70 %
